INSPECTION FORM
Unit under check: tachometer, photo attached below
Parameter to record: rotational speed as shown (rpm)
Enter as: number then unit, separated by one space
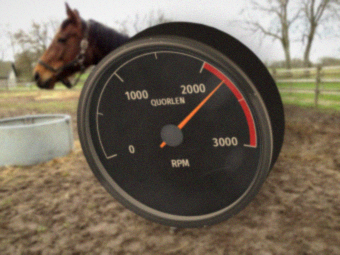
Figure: 2250 rpm
